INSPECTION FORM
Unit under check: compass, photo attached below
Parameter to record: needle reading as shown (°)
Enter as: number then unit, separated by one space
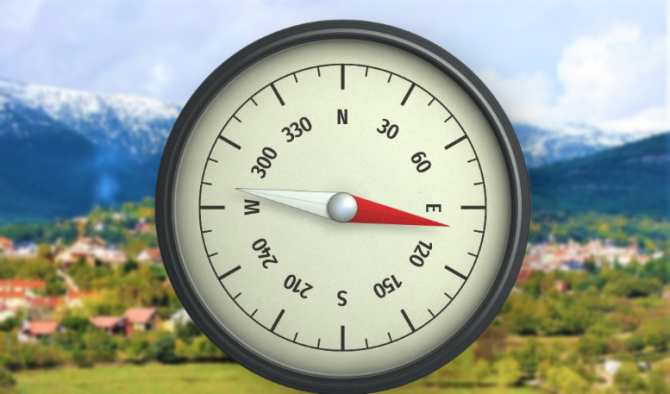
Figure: 100 °
